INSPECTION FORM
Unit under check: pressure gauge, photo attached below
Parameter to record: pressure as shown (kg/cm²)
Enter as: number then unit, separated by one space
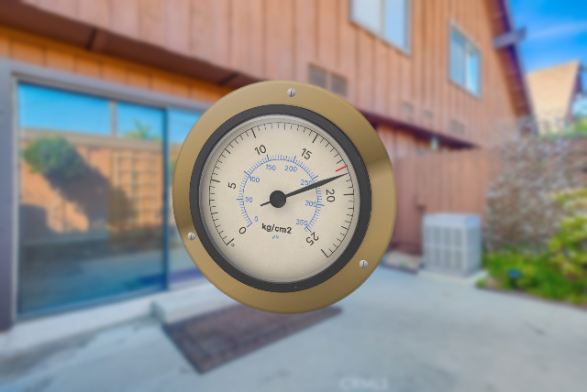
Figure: 18.5 kg/cm²
